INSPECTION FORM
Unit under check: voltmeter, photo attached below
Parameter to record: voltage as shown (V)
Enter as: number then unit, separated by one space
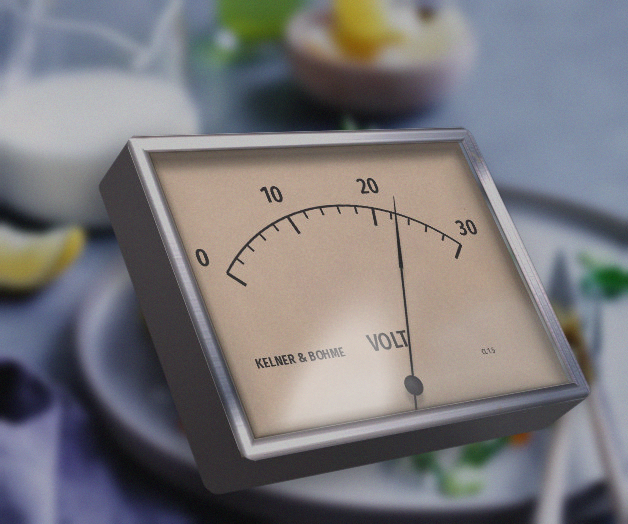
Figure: 22 V
